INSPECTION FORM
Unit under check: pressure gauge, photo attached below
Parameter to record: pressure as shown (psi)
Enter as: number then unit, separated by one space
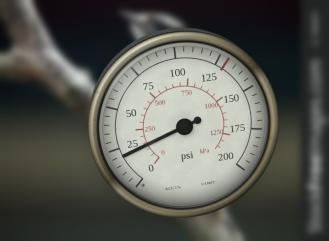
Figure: 20 psi
